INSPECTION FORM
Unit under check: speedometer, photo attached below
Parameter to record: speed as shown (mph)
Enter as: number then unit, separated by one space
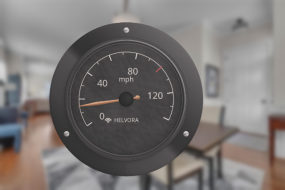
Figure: 15 mph
